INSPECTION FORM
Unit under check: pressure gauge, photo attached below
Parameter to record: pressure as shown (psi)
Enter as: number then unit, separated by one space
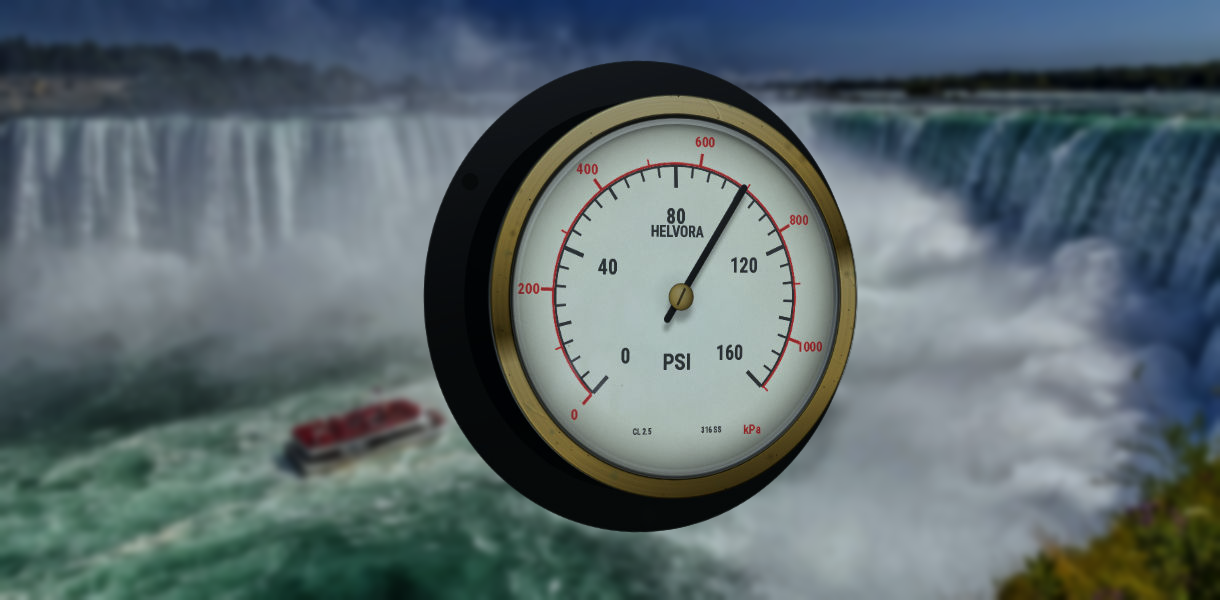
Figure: 100 psi
